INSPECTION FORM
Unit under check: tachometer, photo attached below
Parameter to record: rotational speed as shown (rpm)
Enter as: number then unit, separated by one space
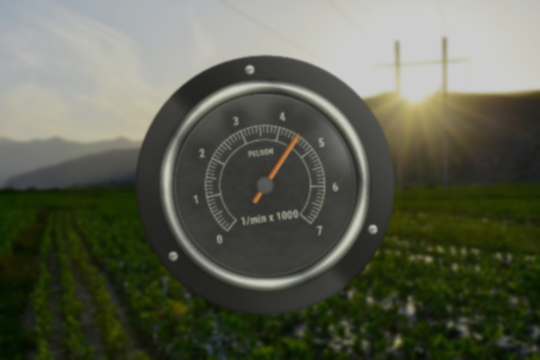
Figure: 4500 rpm
